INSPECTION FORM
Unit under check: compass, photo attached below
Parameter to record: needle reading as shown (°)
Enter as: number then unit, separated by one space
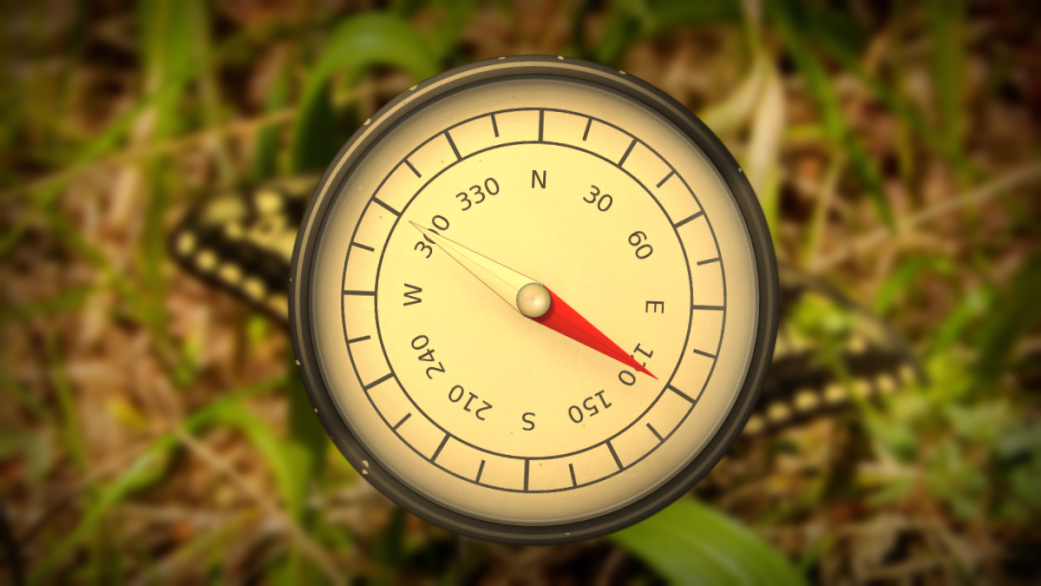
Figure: 120 °
